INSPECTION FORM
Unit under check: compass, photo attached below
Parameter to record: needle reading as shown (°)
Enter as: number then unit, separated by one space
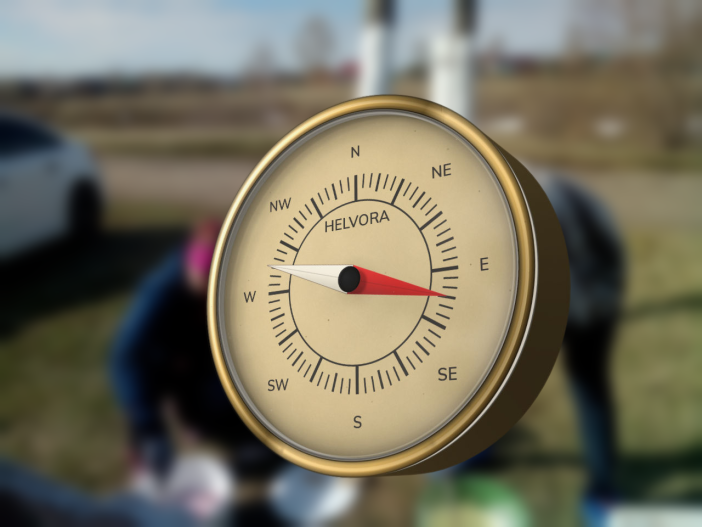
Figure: 105 °
